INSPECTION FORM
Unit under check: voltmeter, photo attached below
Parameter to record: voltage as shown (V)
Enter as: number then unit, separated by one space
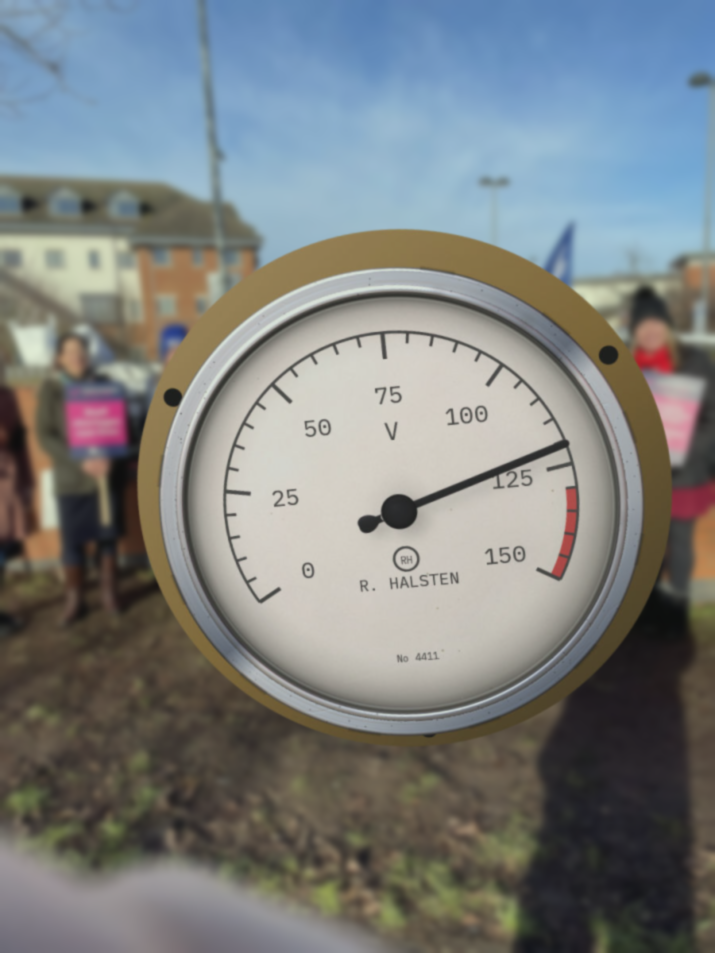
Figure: 120 V
